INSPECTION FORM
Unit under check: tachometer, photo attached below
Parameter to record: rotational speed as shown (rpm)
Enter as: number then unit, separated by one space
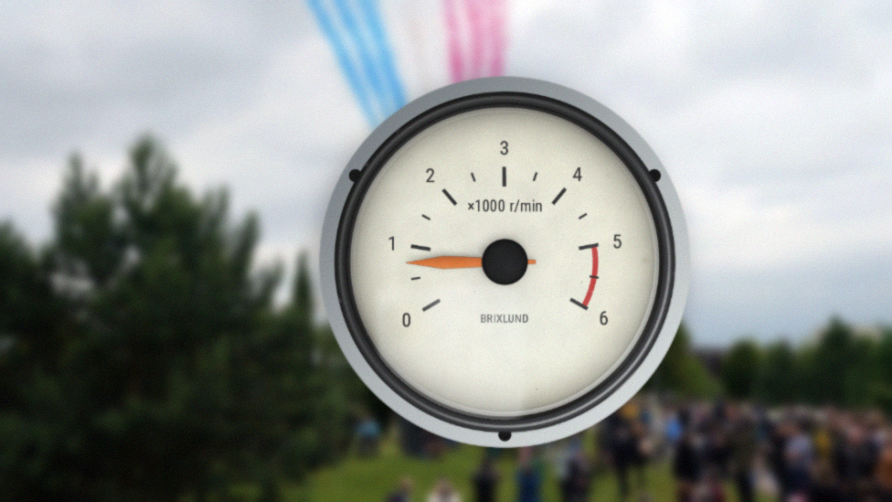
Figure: 750 rpm
